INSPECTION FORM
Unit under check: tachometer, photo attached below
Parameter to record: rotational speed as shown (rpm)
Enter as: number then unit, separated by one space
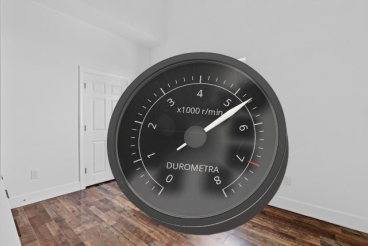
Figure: 5400 rpm
